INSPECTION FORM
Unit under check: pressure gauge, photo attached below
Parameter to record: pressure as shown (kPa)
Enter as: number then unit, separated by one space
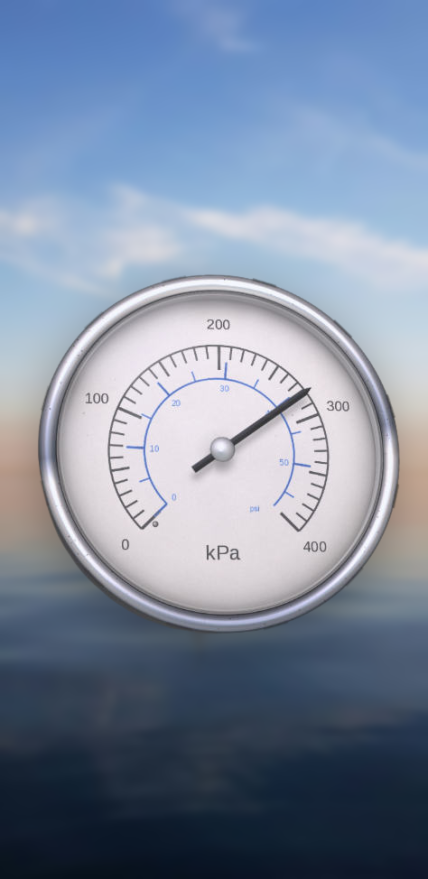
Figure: 280 kPa
